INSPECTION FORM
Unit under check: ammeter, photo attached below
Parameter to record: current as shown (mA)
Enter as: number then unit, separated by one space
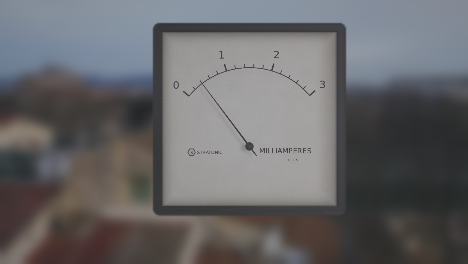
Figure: 0.4 mA
